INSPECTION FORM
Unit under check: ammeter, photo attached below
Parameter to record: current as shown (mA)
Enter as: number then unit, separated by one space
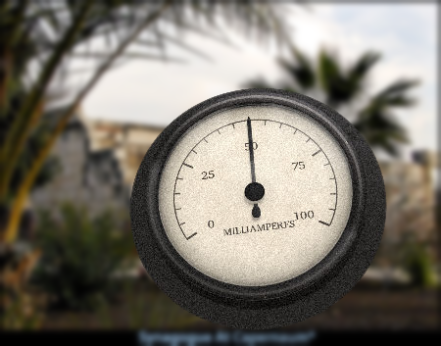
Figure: 50 mA
